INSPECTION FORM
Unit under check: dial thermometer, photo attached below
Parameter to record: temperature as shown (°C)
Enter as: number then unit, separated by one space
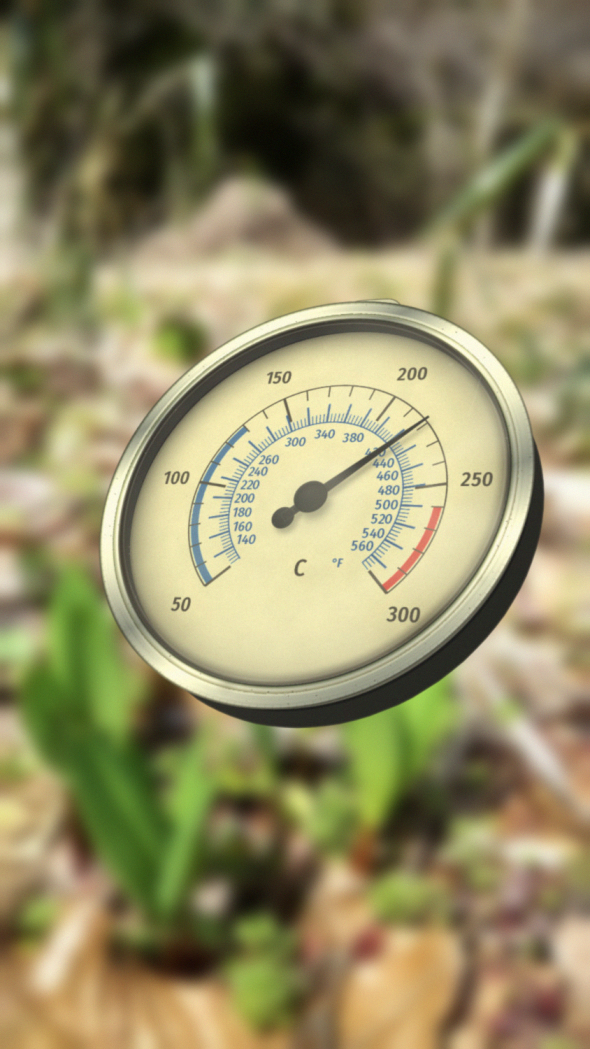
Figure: 220 °C
